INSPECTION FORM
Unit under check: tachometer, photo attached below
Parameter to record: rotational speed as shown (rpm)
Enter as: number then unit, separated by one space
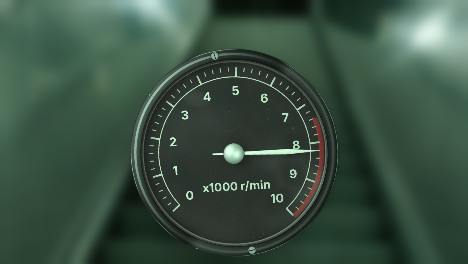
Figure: 8200 rpm
